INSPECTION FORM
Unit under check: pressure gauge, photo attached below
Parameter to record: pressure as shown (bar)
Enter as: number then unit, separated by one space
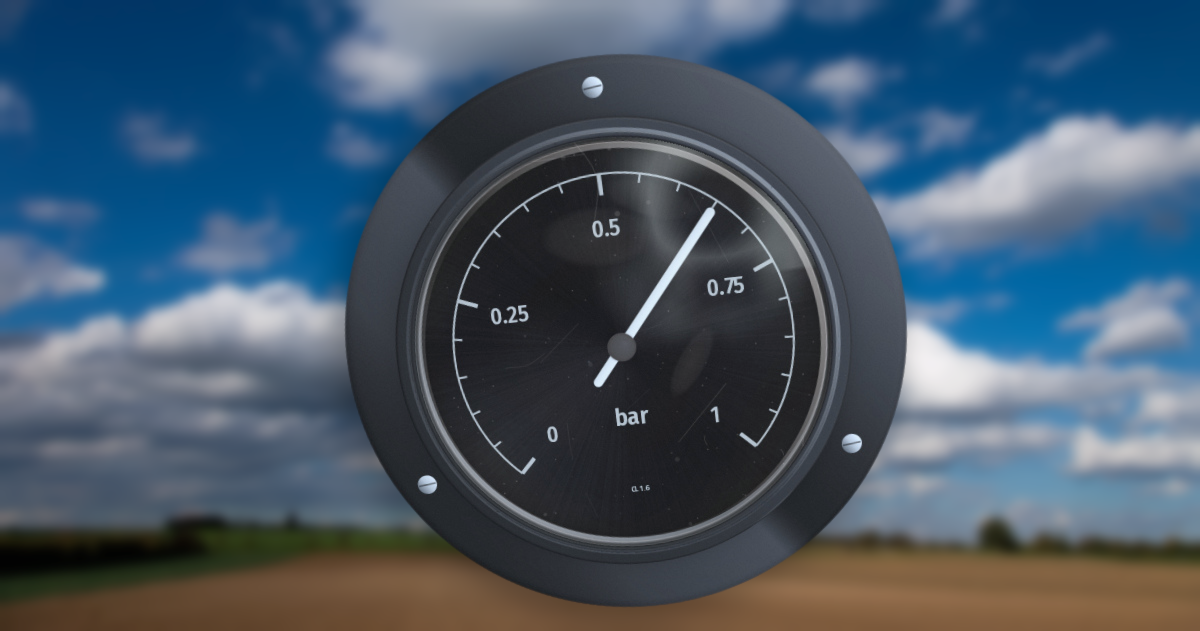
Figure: 0.65 bar
